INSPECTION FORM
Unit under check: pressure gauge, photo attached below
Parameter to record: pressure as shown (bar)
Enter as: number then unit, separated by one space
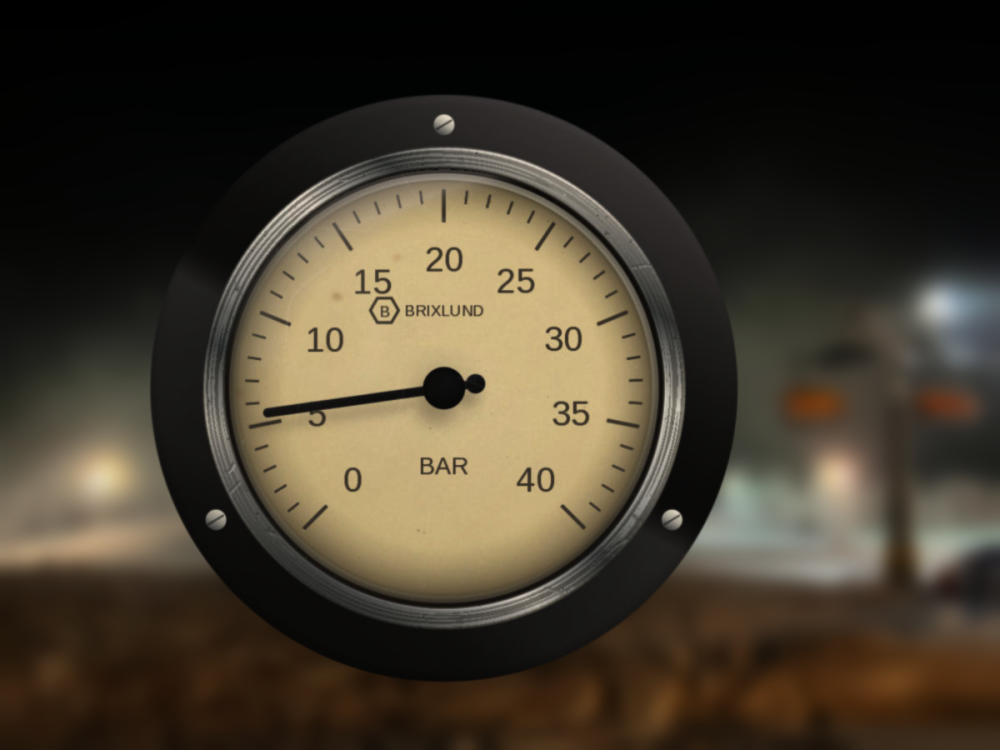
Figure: 5.5 bar
